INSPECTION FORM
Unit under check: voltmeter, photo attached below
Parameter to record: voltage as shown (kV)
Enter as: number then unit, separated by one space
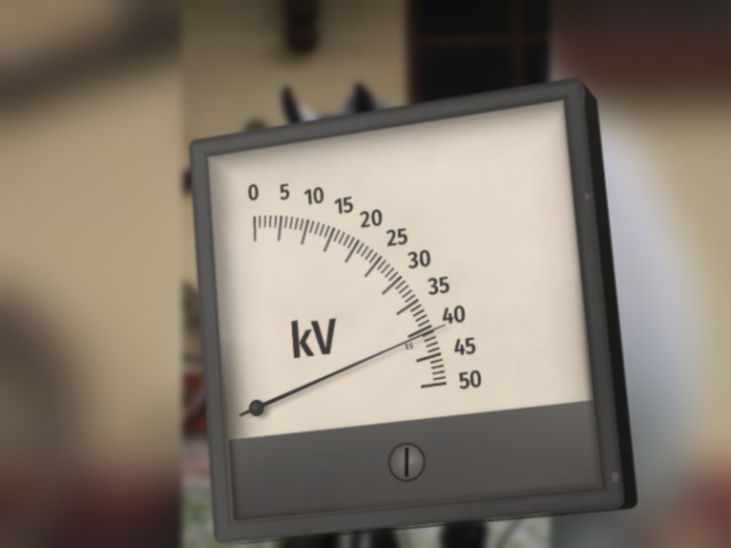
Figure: 41 kV
